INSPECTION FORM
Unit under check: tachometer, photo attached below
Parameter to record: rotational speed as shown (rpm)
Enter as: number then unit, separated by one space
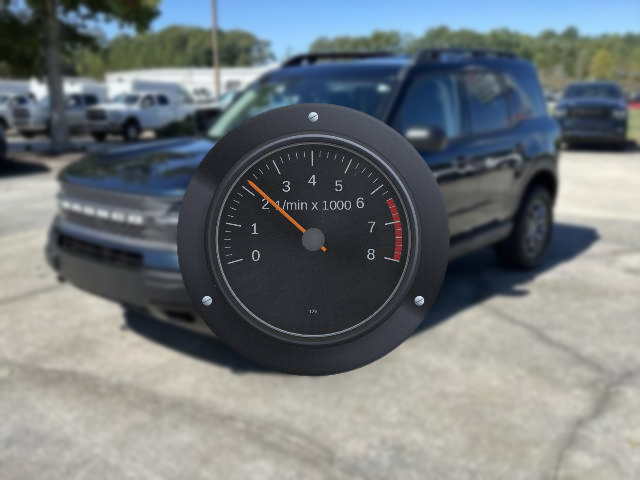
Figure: 2200 rpm
